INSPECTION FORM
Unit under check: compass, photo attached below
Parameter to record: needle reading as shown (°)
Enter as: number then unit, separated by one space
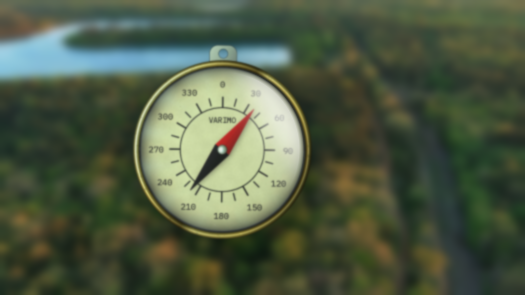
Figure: 37.5 °
